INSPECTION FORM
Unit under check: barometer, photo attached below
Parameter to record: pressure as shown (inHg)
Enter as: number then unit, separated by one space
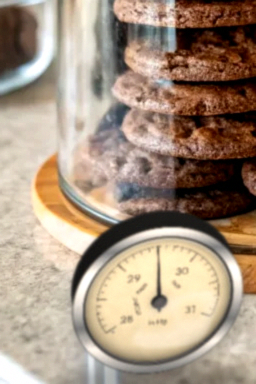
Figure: 29.5 inHg
